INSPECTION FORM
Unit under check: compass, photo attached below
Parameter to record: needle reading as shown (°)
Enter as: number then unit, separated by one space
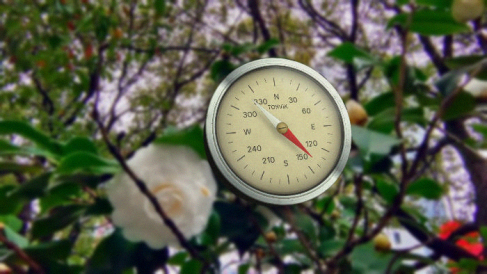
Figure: 140 °
